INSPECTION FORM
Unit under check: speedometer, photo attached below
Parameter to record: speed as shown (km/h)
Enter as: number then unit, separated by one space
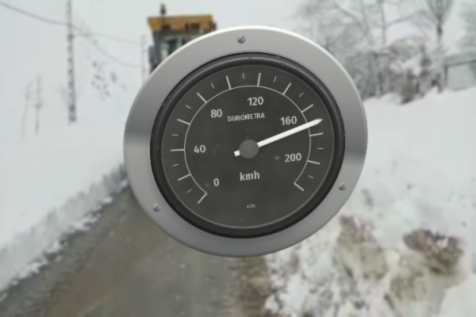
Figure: 170 km/h
